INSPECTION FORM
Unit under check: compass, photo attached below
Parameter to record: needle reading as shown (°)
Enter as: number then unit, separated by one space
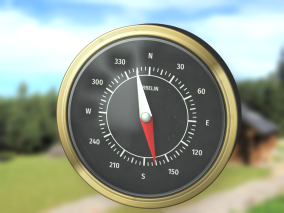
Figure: 165 °
